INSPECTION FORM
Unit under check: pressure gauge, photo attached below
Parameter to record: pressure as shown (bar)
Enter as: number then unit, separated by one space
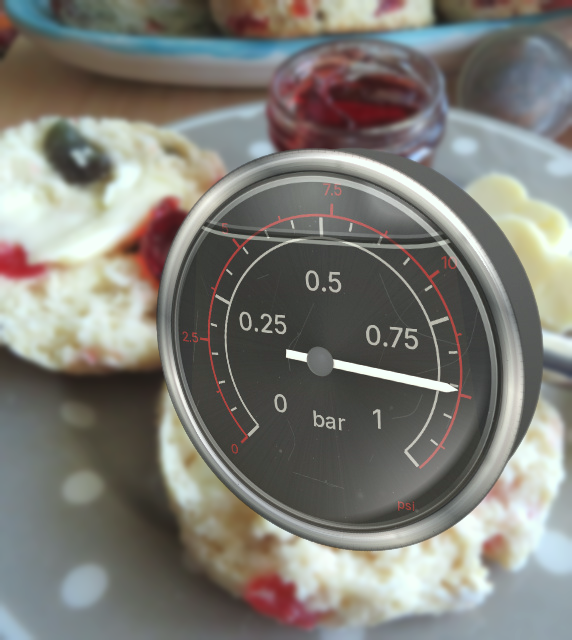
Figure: 0.85 bar
